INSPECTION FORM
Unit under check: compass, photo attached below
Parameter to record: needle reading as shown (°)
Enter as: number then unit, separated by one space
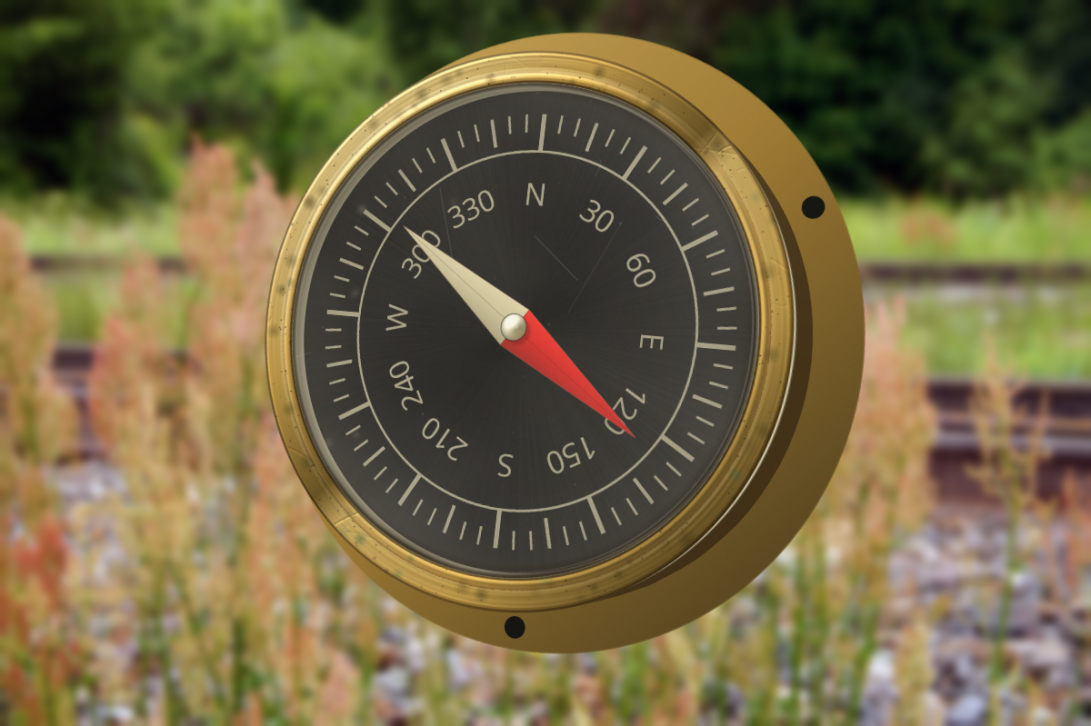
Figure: 125 °
